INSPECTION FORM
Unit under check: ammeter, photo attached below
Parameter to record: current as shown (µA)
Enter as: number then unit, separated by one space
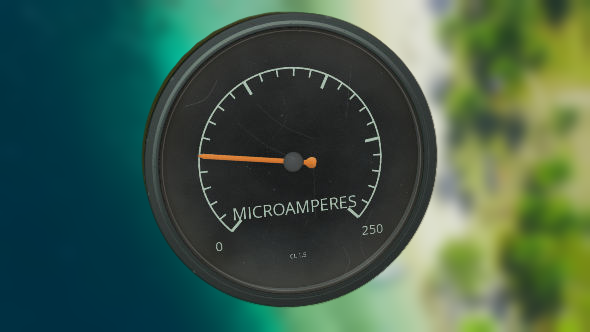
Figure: 50 µA
